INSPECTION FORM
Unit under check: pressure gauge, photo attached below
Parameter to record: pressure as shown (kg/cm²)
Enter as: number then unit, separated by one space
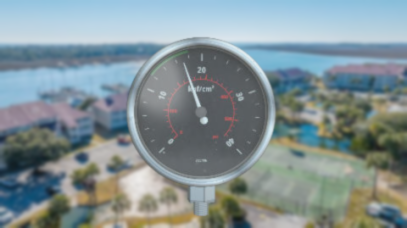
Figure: 17 kg/cm²
